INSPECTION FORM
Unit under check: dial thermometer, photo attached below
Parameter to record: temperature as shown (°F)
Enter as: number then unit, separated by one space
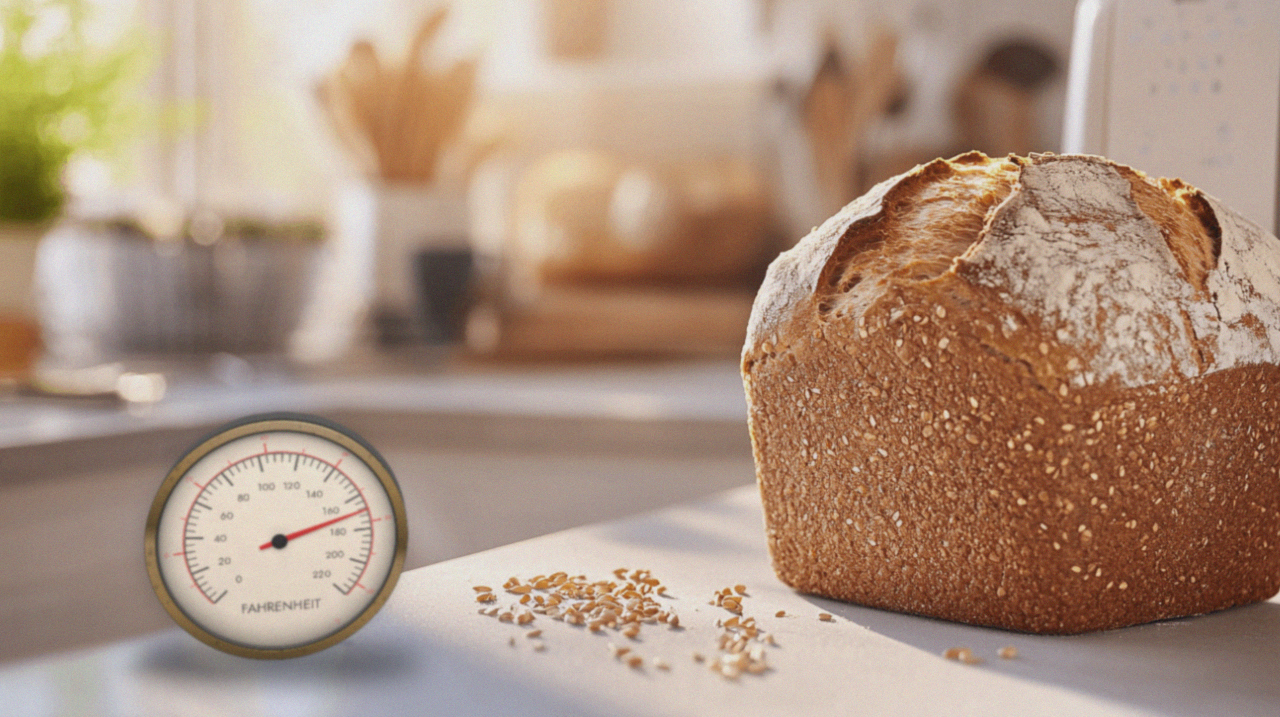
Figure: 168 °F
